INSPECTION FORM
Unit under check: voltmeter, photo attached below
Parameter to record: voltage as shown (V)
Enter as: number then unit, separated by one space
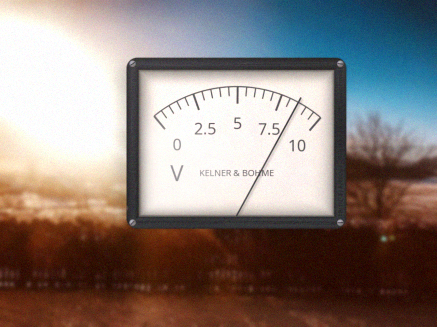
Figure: 8.5 V
